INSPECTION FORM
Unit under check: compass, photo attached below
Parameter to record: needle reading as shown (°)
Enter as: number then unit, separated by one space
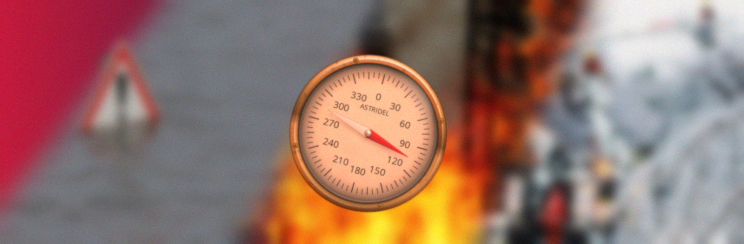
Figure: 105 °
